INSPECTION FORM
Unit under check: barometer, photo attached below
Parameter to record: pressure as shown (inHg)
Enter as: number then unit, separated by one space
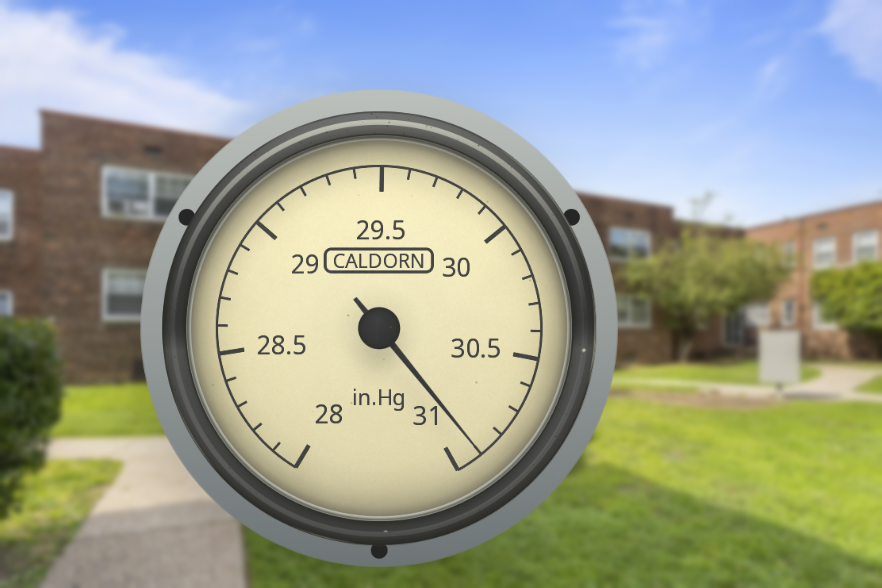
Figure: 30.9 inHg
